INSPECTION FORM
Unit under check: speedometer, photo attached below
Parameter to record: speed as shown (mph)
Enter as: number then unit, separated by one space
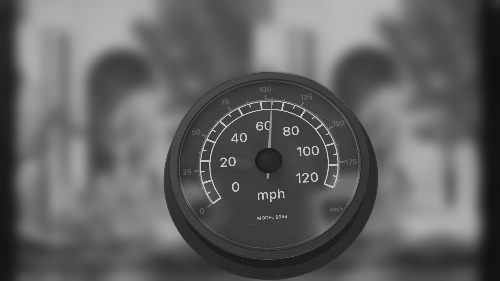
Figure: 65 mph
